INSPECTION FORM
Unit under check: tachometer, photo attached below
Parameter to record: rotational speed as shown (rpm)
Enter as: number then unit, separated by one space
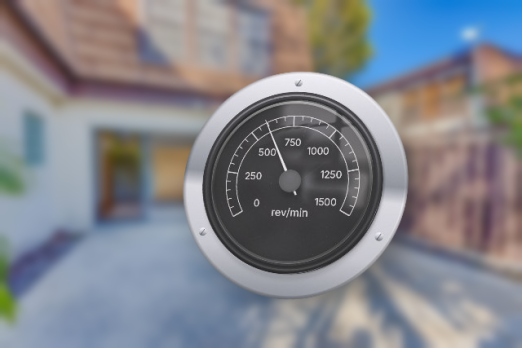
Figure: 600 rpm
